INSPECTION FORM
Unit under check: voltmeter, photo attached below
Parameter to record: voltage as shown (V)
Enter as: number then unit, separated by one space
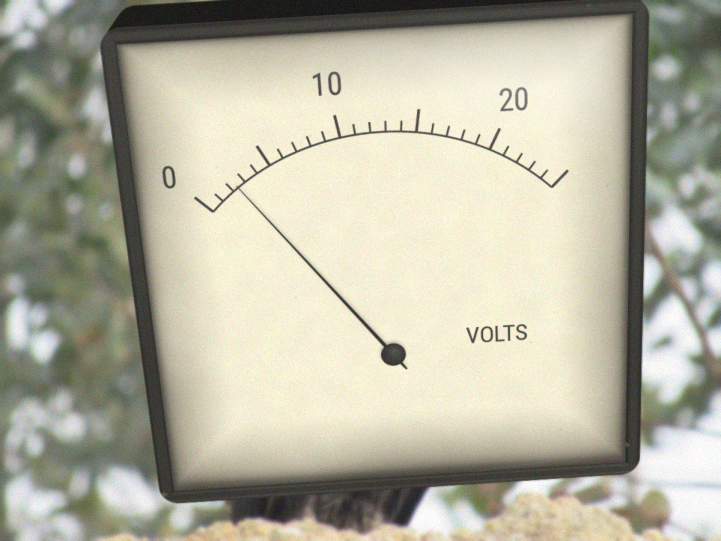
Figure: 2.5 V
